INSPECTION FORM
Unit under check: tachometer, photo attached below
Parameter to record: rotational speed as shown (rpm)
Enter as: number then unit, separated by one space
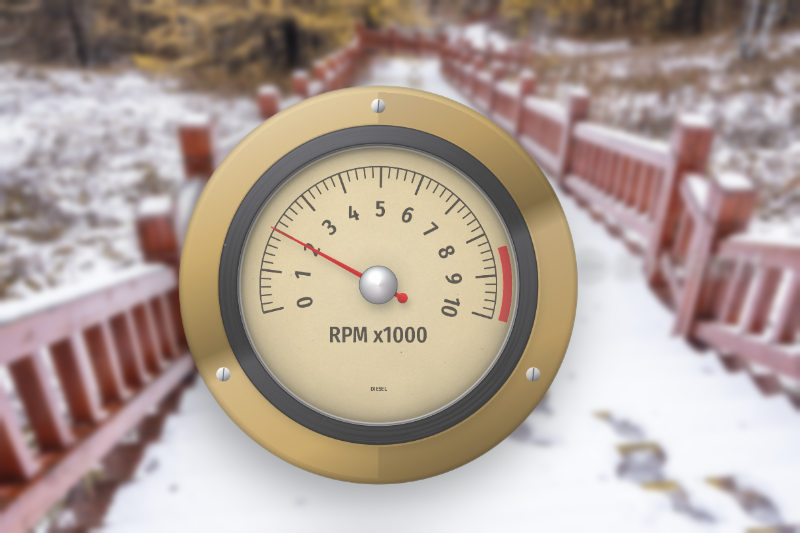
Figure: 2000 rpm
